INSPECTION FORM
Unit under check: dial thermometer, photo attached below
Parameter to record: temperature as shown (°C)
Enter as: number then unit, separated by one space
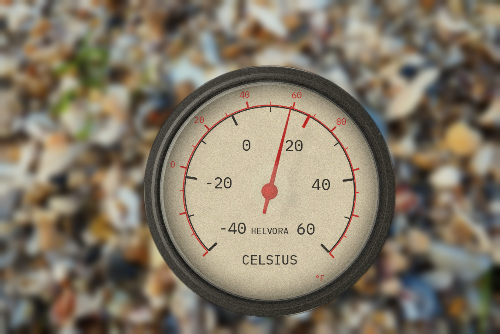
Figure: 15 °C
